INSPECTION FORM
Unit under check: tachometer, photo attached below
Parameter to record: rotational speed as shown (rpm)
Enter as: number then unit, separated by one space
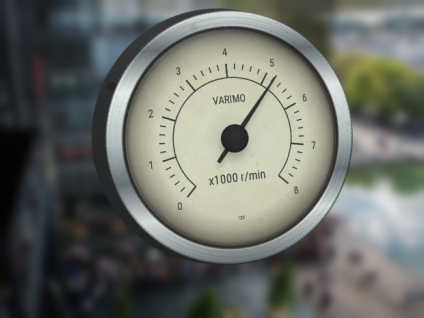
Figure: 5200 rpm
